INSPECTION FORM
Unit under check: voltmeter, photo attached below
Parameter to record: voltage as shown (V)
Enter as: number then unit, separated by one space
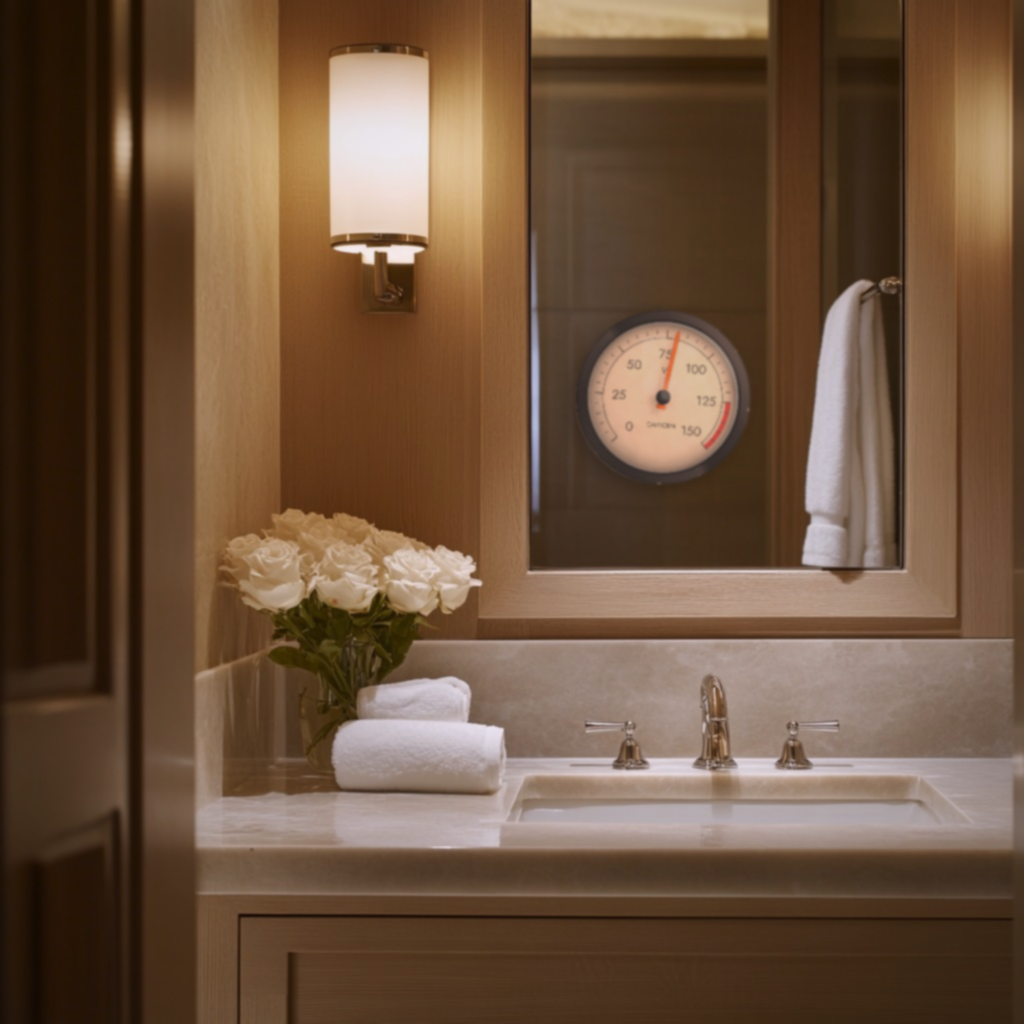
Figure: 80 V
